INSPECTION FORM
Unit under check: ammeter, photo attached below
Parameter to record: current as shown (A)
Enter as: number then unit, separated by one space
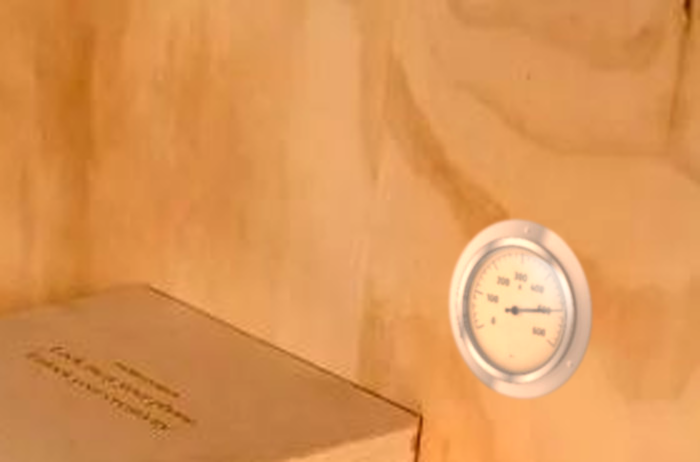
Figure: 500 A
